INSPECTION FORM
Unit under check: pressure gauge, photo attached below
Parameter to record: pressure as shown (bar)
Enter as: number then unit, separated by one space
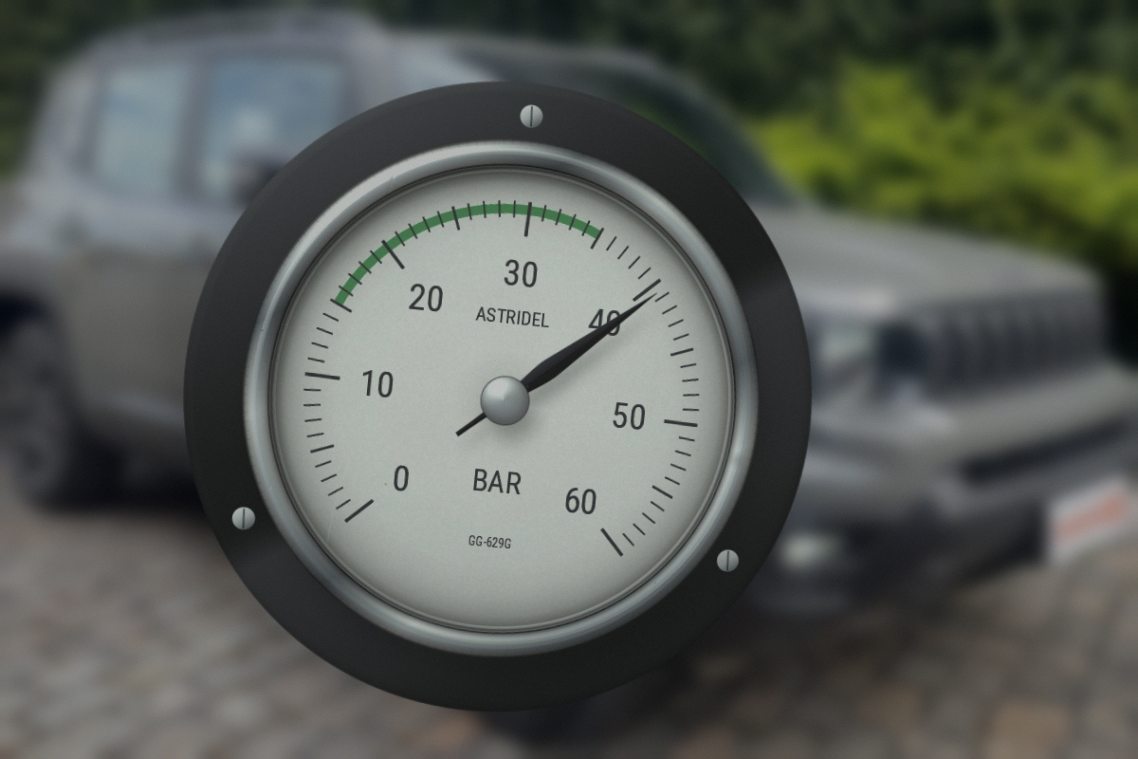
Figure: 40.5 bar
